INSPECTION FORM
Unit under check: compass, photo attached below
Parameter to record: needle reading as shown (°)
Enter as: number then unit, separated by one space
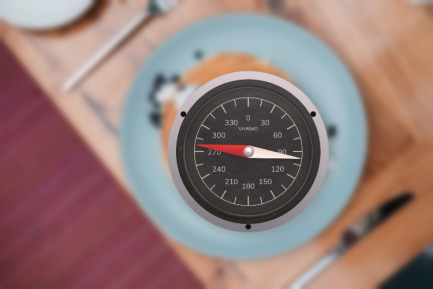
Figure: 277.5 °
